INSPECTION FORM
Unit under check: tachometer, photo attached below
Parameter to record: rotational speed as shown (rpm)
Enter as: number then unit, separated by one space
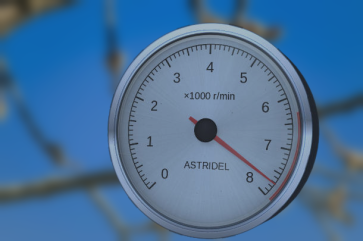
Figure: 7700 rpm
